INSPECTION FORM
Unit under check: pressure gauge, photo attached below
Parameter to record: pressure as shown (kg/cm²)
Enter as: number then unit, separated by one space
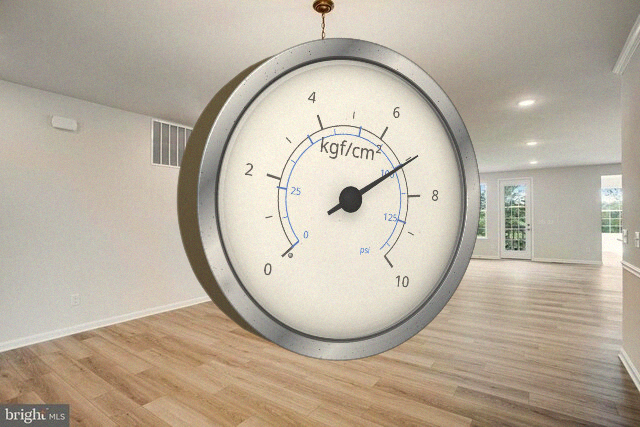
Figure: 7 kg/cm²
